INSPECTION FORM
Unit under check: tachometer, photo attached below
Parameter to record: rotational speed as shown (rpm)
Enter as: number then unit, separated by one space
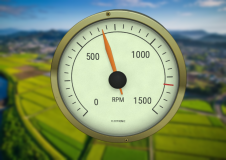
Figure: 675 rpm
